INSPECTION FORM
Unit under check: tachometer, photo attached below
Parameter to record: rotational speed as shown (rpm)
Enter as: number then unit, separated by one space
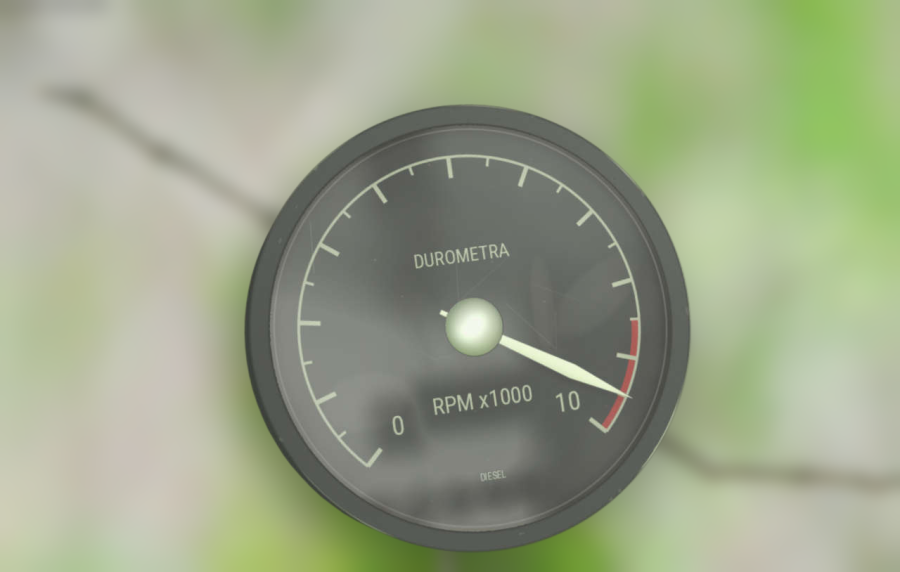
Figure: 9500 rpm
